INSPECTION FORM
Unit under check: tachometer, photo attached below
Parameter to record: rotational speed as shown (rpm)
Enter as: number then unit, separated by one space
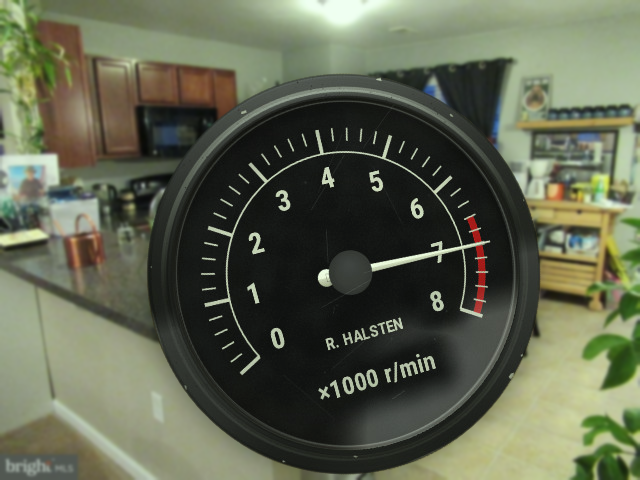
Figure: 7000 rpm
